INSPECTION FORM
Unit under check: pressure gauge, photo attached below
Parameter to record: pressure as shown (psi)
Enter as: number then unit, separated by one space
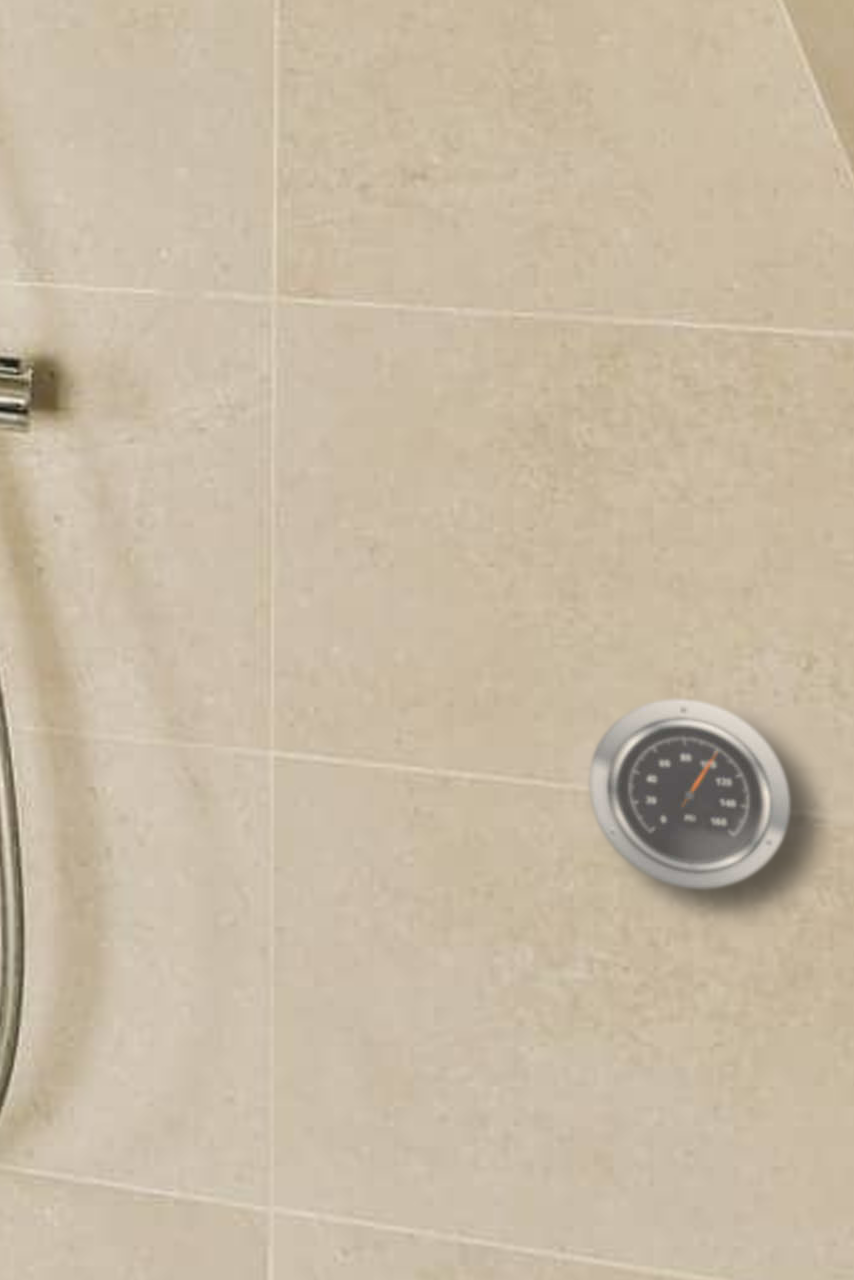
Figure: 100 psi
